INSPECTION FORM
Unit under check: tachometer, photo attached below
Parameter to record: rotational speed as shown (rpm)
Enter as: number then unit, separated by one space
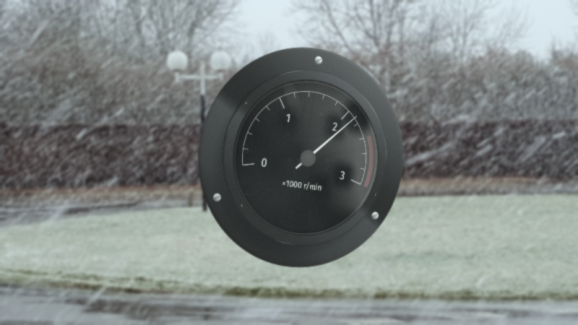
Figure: 2100 rpm
